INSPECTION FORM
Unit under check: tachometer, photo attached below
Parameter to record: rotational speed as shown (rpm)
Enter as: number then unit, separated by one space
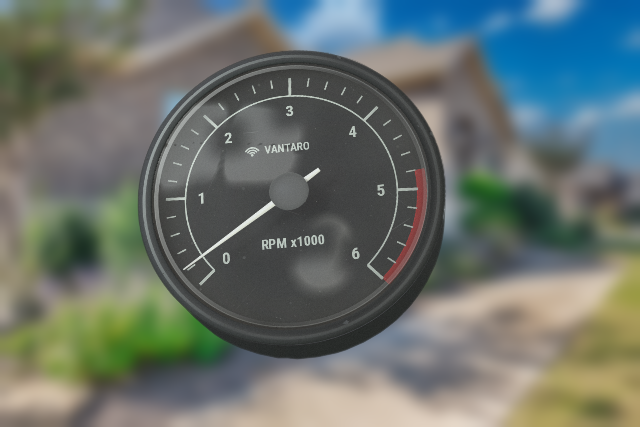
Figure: 200 rpm
